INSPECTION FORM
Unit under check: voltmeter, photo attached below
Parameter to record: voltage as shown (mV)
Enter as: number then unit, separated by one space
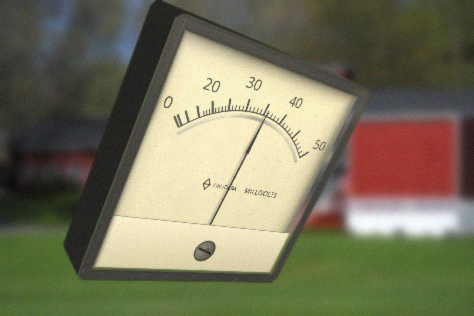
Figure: 35 mV
